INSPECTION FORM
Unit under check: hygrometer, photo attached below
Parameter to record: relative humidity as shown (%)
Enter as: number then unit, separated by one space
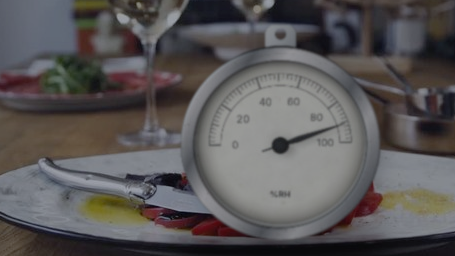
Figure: 90 %
